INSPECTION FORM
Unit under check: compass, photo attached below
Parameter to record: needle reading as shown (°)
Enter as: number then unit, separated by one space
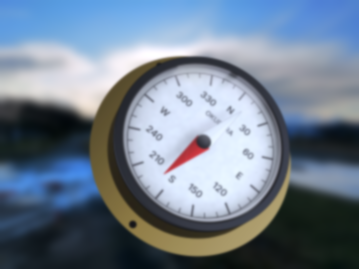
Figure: 190 °
